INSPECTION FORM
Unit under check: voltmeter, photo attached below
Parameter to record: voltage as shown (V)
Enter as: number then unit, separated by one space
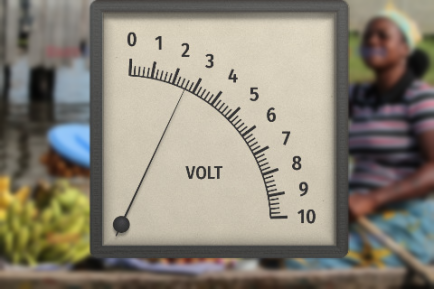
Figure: 2.6 V
